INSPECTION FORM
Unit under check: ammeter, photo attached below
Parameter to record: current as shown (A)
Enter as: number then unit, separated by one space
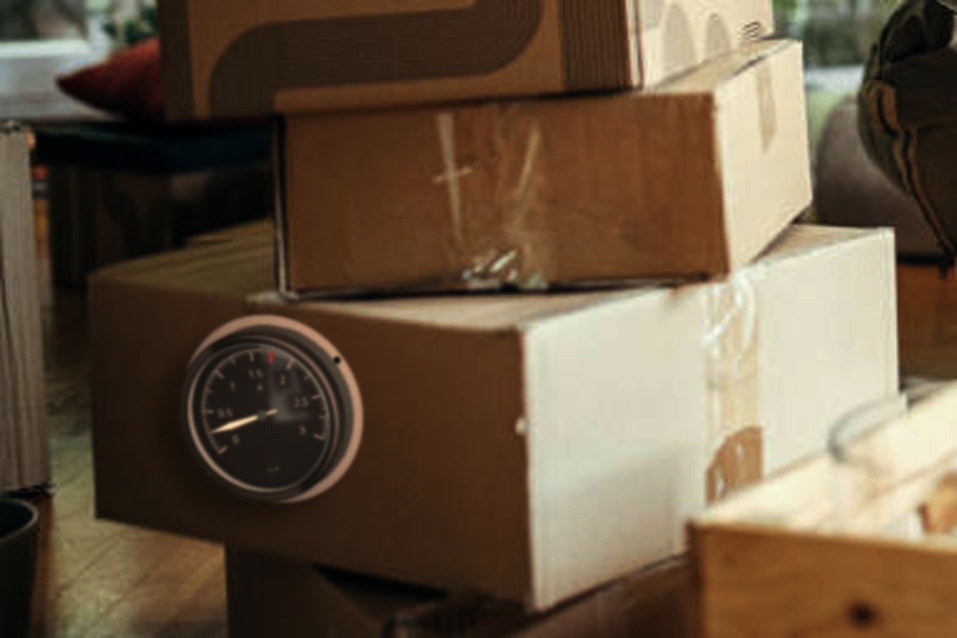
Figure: 0.25 A
